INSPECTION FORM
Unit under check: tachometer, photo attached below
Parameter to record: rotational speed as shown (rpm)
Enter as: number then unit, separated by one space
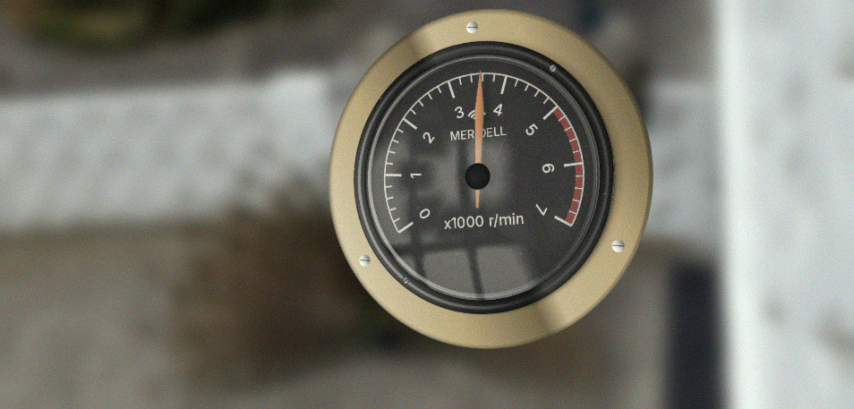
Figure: 3600 rpm
